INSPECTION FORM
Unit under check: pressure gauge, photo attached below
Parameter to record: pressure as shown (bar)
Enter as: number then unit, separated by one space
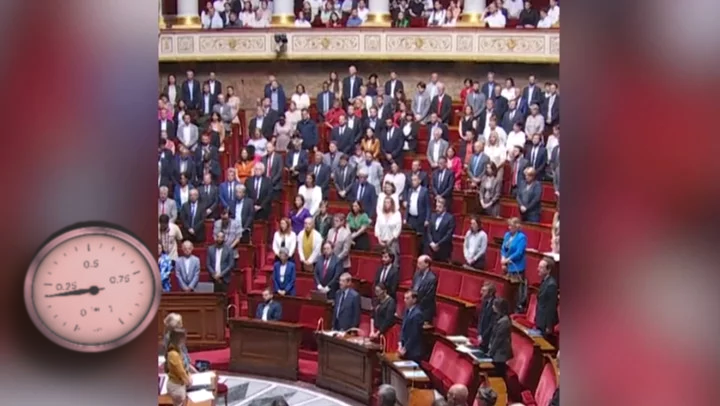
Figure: 0.2 bar
